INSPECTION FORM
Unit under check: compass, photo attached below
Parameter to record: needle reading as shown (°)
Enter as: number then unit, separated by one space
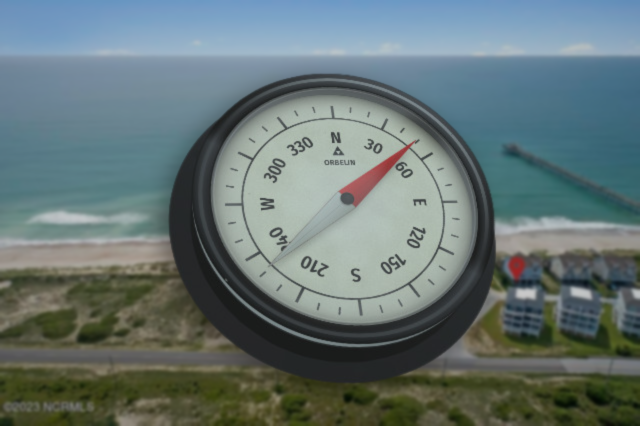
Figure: 50 °
